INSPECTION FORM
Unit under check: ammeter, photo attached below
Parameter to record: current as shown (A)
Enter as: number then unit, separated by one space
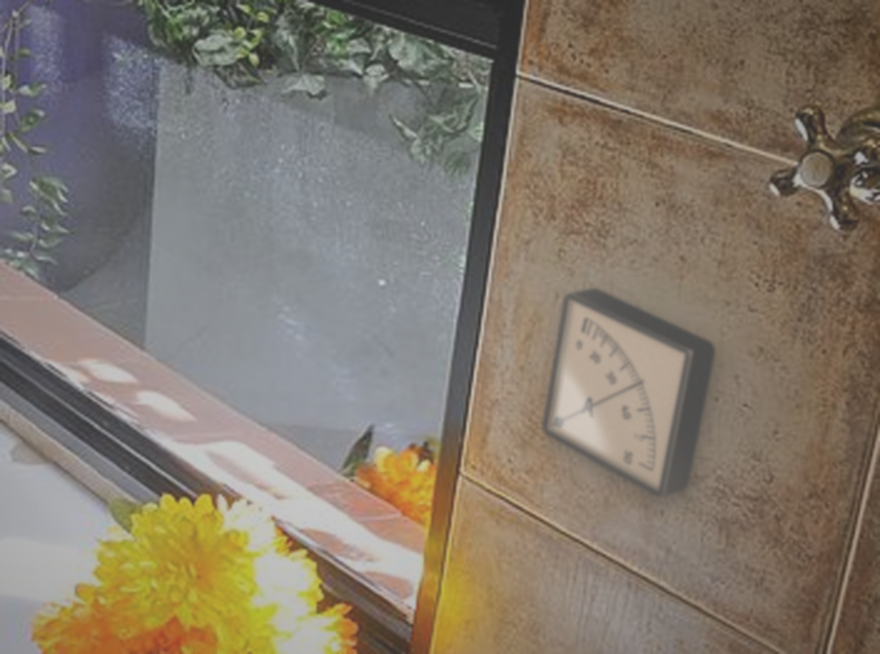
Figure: 35 A
